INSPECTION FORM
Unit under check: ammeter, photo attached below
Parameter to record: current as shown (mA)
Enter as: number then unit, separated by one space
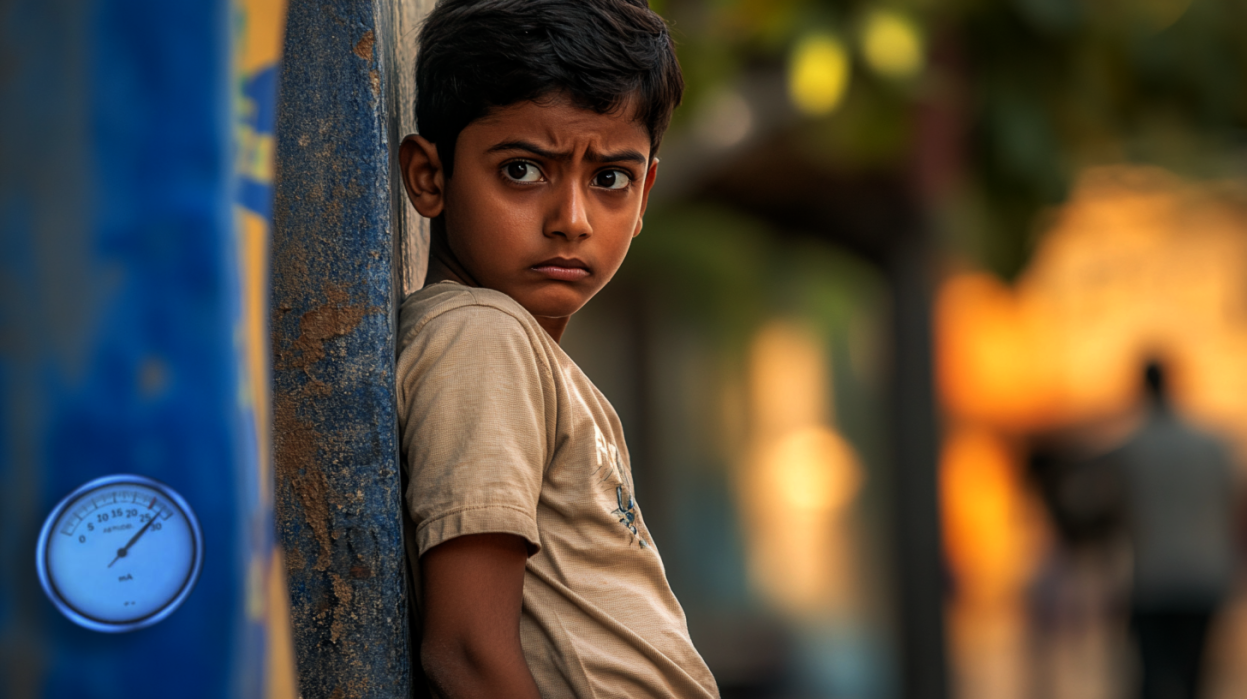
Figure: 27.5 mA
